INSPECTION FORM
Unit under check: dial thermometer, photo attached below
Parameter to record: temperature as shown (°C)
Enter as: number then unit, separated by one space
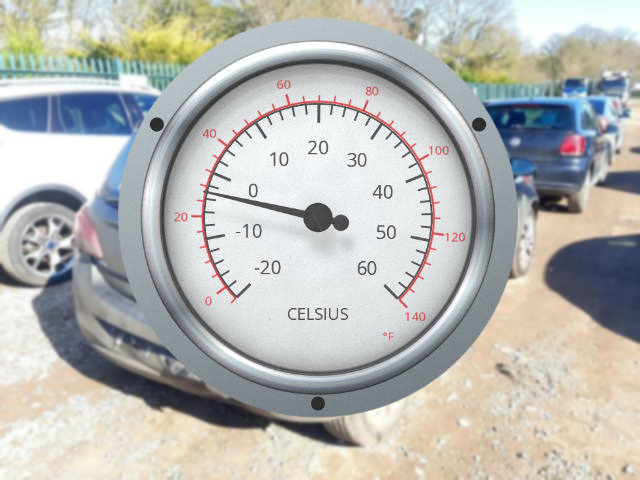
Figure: -3 °C
